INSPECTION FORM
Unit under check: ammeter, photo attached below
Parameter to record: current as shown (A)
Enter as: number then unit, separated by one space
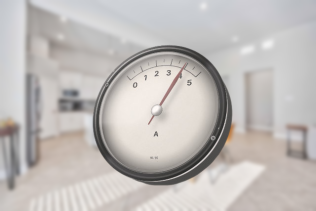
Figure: 4 A
